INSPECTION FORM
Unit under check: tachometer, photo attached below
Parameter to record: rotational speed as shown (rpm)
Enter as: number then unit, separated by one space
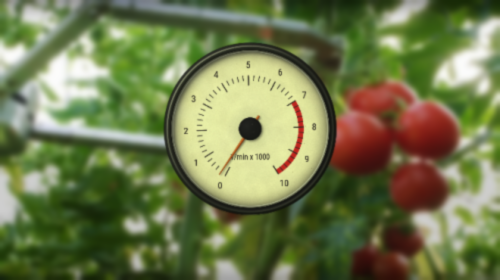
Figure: 200 rpm
